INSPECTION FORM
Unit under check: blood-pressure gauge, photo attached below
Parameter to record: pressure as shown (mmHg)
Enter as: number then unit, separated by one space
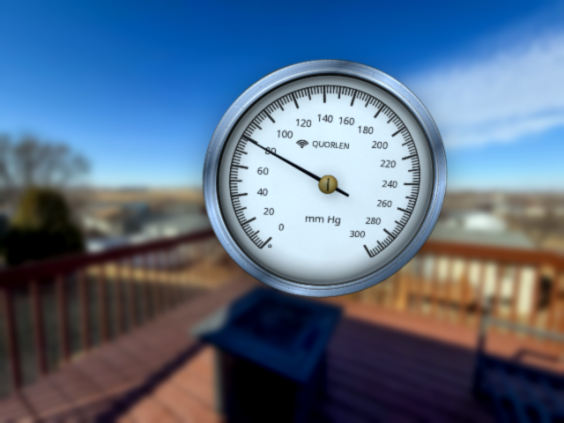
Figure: 80 mmHg
